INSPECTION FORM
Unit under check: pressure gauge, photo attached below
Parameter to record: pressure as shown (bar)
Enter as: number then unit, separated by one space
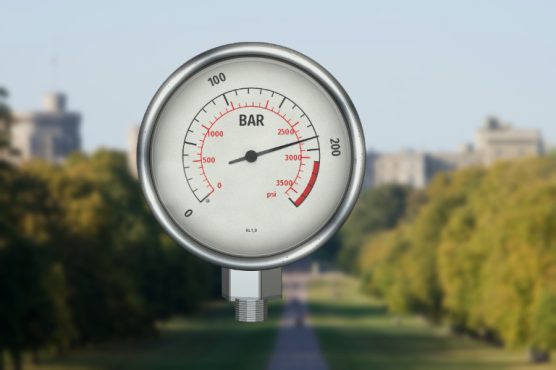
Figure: 190 bar
